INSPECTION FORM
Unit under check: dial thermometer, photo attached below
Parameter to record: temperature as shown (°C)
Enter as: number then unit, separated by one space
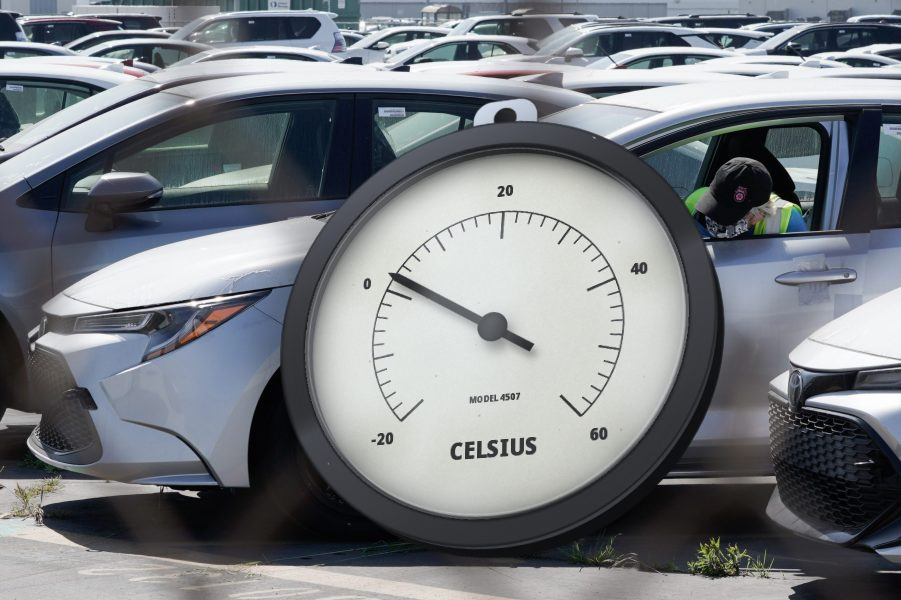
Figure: 2 °C
